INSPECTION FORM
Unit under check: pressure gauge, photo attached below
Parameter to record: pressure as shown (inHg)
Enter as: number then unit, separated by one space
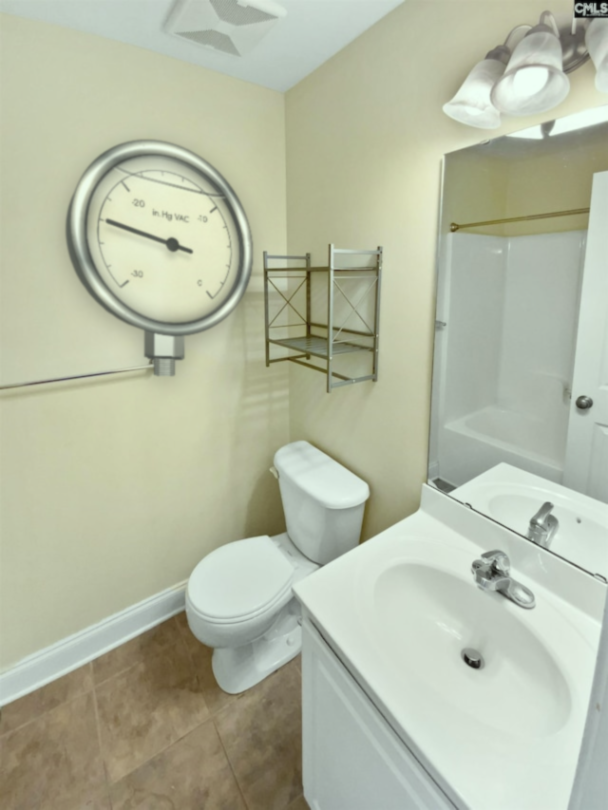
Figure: -24 inHg
